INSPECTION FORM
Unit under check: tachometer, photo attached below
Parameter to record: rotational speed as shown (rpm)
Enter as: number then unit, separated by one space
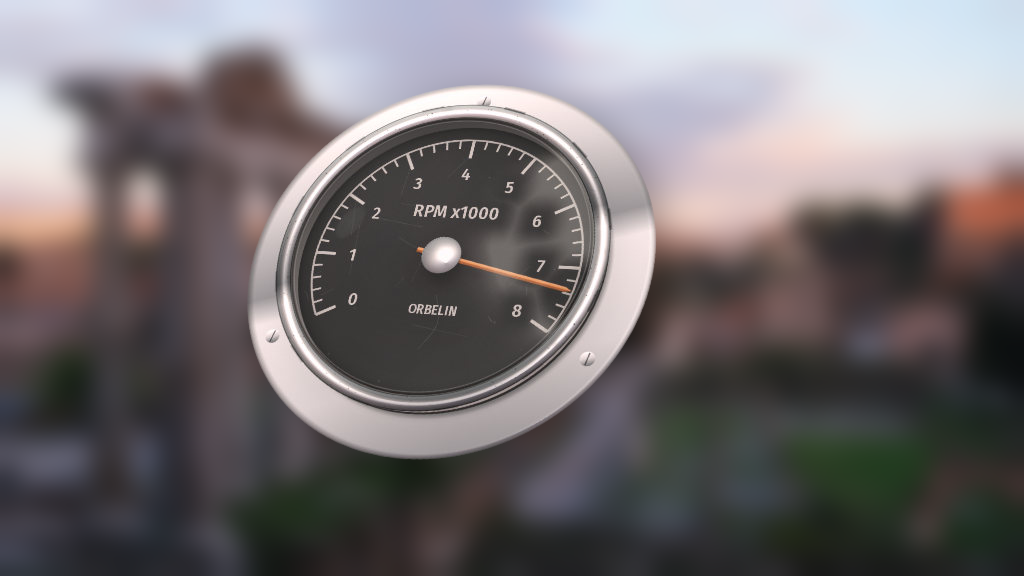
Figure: 7400 rpm
